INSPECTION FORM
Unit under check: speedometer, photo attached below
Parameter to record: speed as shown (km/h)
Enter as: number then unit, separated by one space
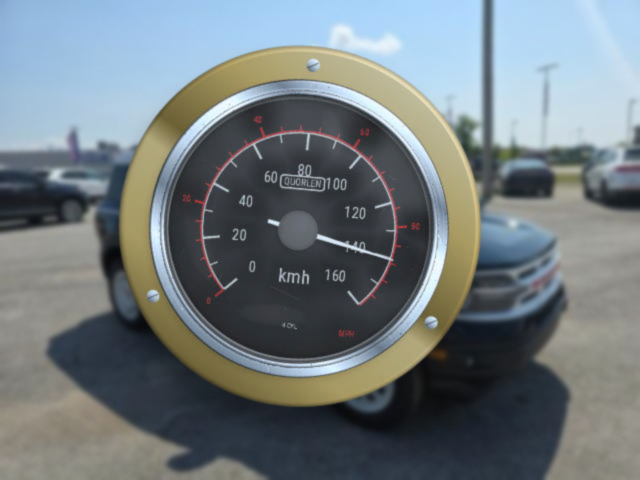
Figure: 140 km/h
